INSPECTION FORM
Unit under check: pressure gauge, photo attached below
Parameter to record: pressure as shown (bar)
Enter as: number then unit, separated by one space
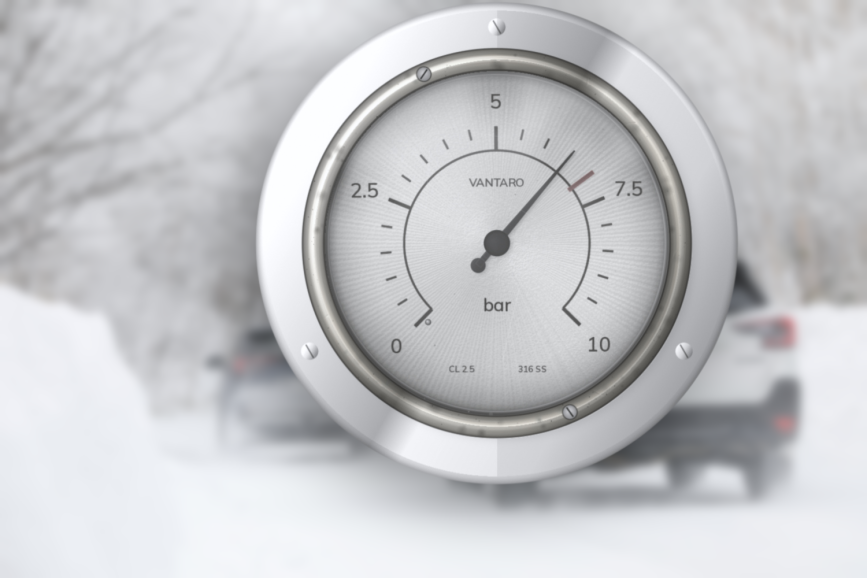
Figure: 6.5 bar
